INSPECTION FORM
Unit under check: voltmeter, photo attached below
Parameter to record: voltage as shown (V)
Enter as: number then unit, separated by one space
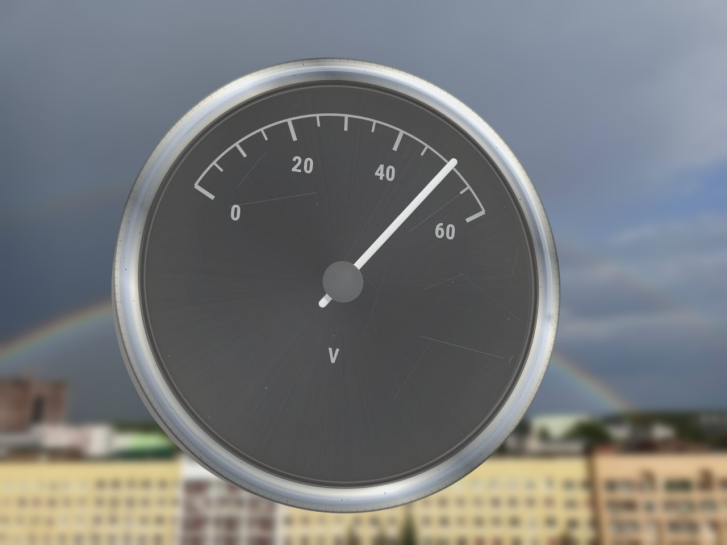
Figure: 50 V
